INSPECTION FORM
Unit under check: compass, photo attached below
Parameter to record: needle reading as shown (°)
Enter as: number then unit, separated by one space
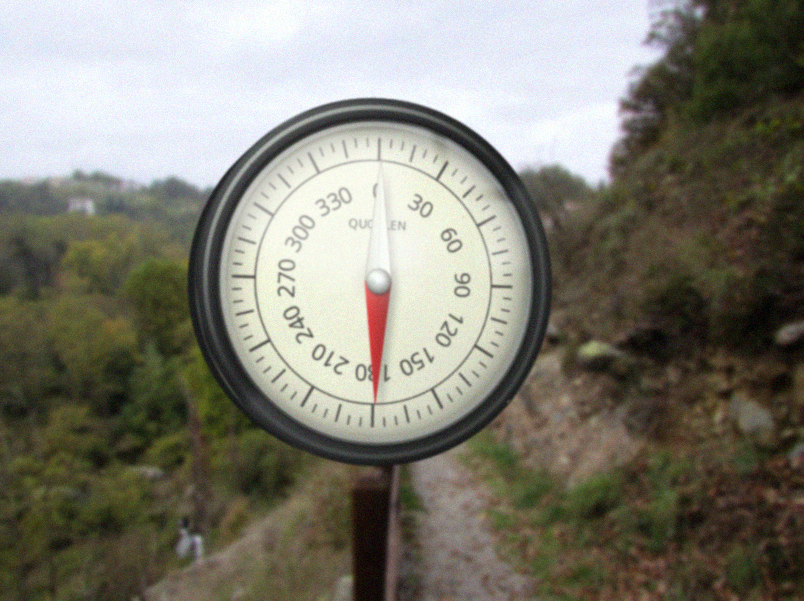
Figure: 180 °
